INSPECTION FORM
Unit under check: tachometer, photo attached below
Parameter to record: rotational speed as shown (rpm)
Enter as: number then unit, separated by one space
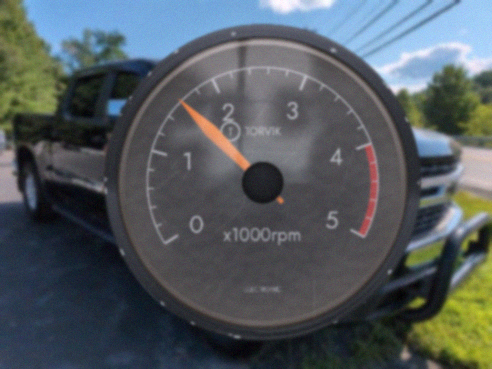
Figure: 1600 rpm
